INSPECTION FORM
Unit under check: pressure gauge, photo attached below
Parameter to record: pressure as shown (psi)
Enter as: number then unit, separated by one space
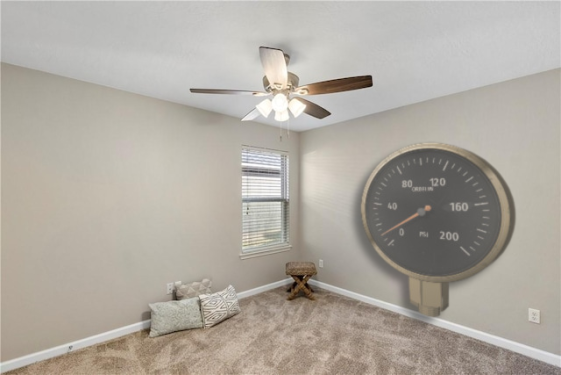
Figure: 10 psi
